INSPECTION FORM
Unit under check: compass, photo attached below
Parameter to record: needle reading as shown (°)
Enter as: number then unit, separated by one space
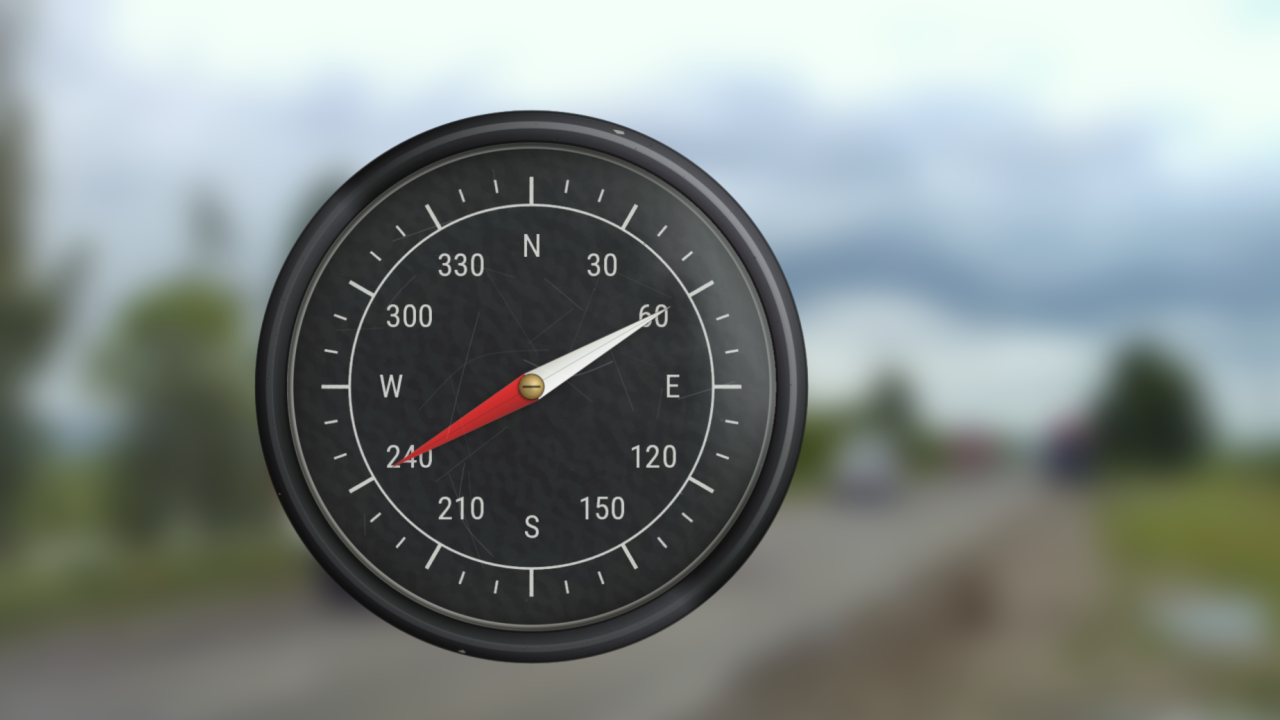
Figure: 240 °
